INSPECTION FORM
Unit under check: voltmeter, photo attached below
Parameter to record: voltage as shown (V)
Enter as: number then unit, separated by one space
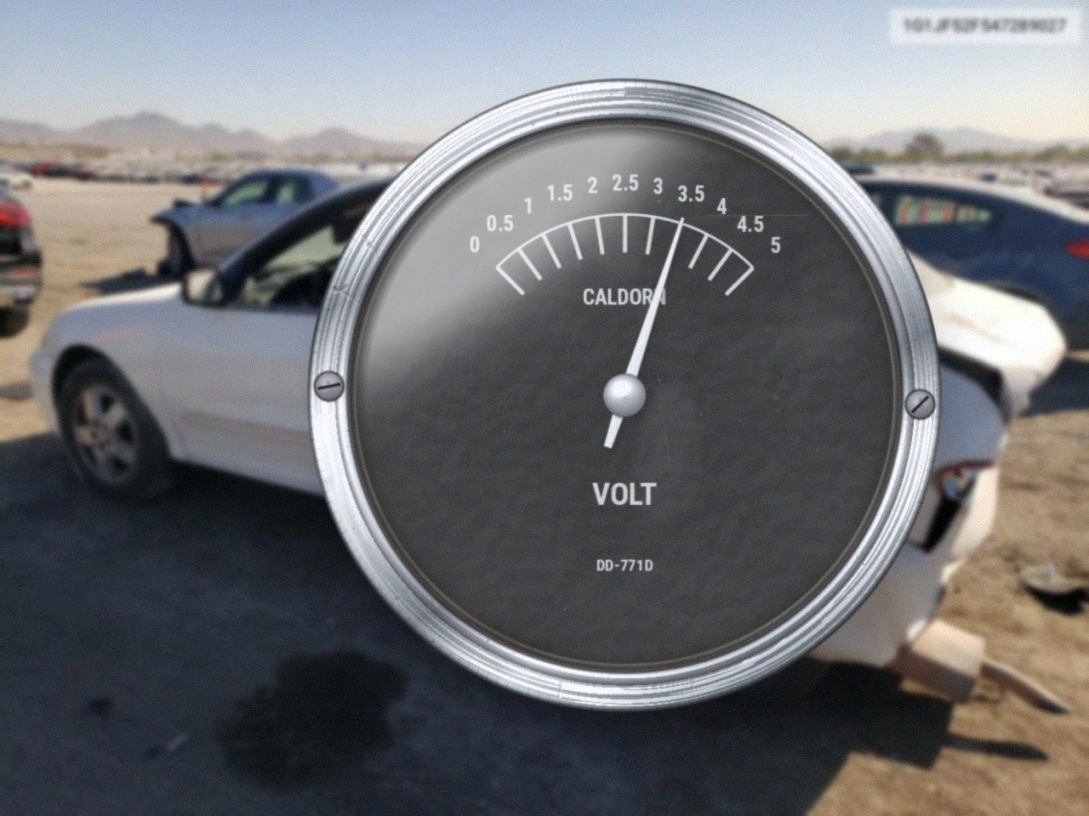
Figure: 3.5 V
